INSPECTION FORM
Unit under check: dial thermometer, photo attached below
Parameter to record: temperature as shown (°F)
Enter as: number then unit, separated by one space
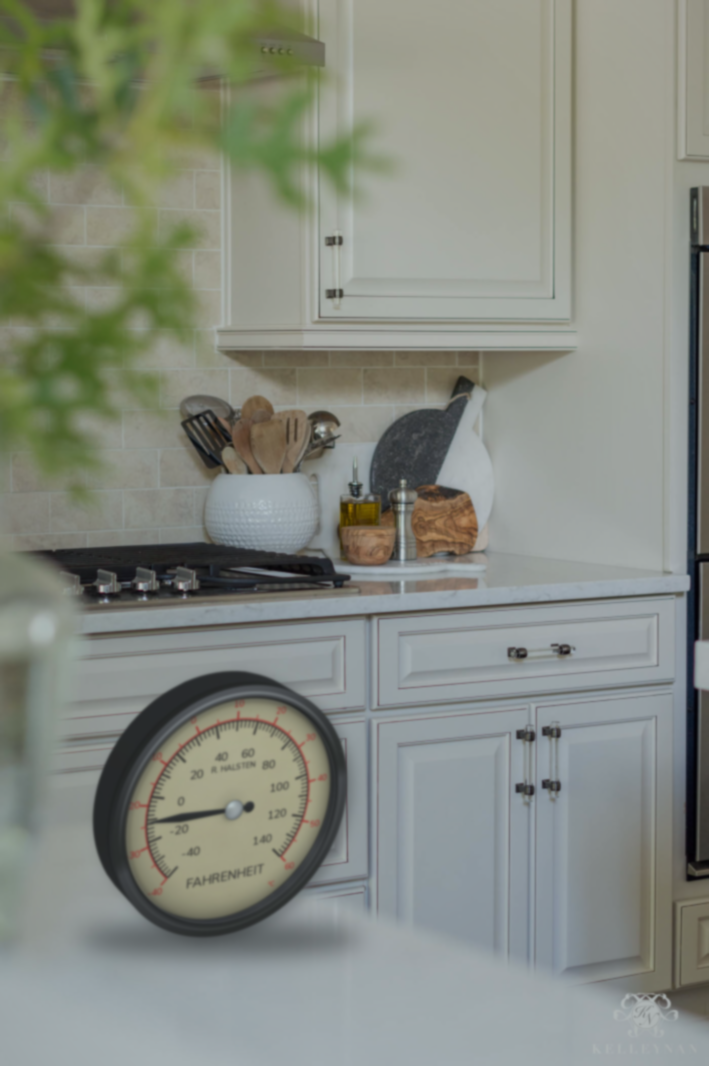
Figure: -10 °F
